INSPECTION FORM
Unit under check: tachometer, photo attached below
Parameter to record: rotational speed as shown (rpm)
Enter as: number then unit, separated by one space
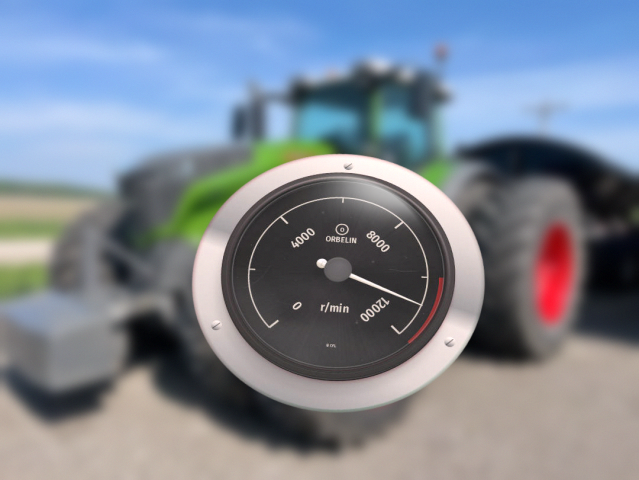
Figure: 11000 rpm
